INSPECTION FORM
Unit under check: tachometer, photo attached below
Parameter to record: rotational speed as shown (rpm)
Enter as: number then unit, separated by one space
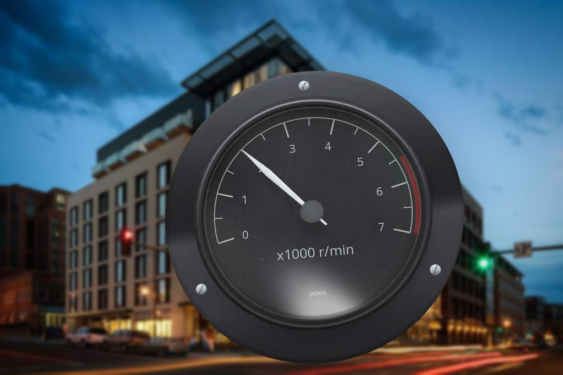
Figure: 2000 rpm
